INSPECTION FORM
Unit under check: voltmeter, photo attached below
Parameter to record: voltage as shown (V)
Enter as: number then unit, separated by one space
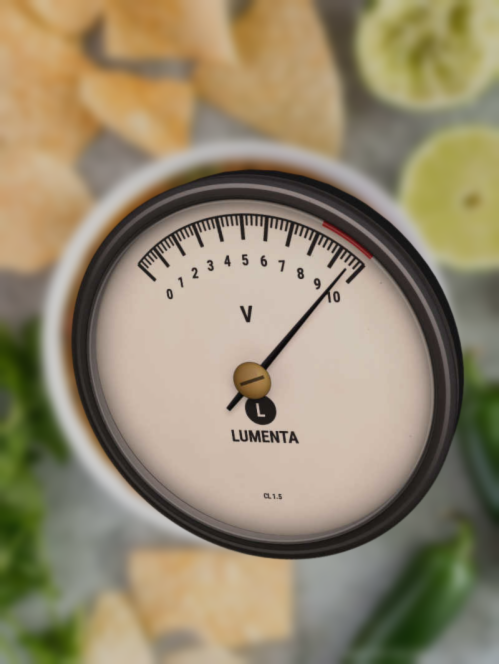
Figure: 9.6 V
